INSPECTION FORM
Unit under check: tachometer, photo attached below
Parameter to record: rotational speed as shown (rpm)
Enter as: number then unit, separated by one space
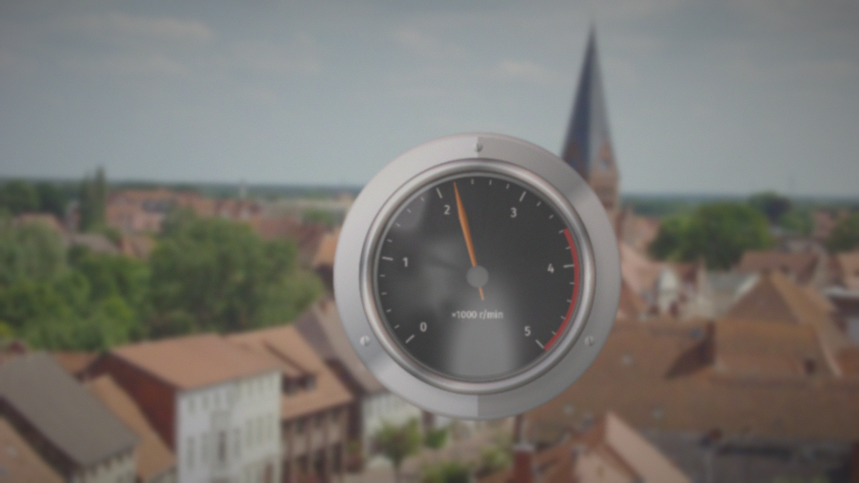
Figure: 2200 rpm
